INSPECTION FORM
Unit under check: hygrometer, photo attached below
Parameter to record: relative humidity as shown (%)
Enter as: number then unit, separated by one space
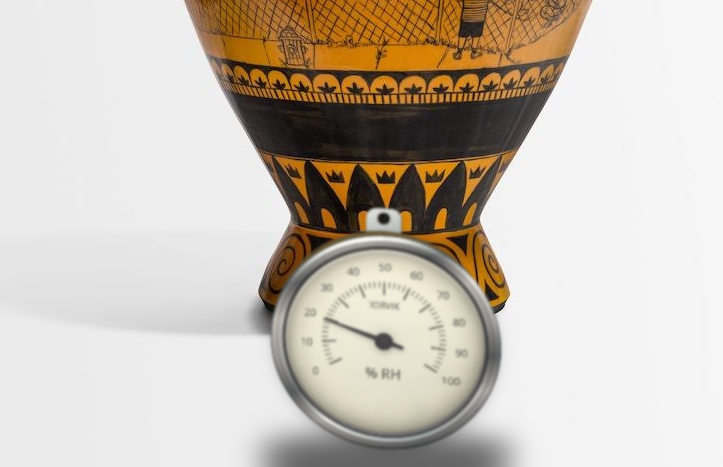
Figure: 20 %
